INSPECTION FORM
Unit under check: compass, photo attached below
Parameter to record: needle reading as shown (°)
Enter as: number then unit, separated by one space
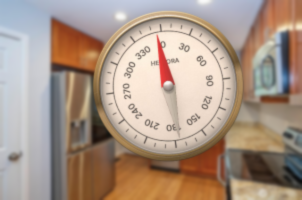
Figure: 355 °
